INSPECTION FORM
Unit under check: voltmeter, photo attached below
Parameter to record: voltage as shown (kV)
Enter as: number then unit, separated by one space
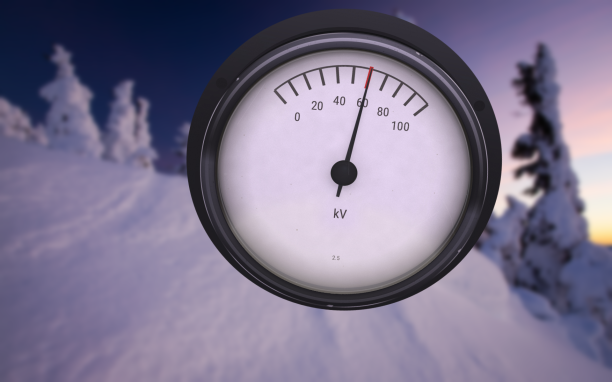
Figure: 60 kV
